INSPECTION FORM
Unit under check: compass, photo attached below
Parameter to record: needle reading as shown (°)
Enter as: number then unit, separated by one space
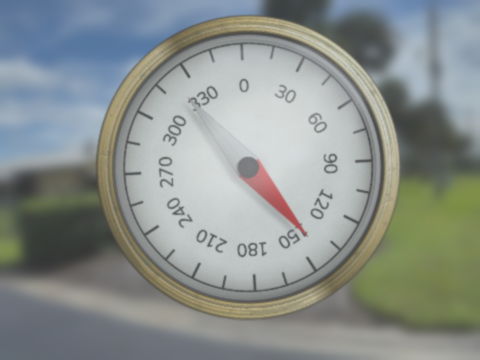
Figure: 142.5 °
